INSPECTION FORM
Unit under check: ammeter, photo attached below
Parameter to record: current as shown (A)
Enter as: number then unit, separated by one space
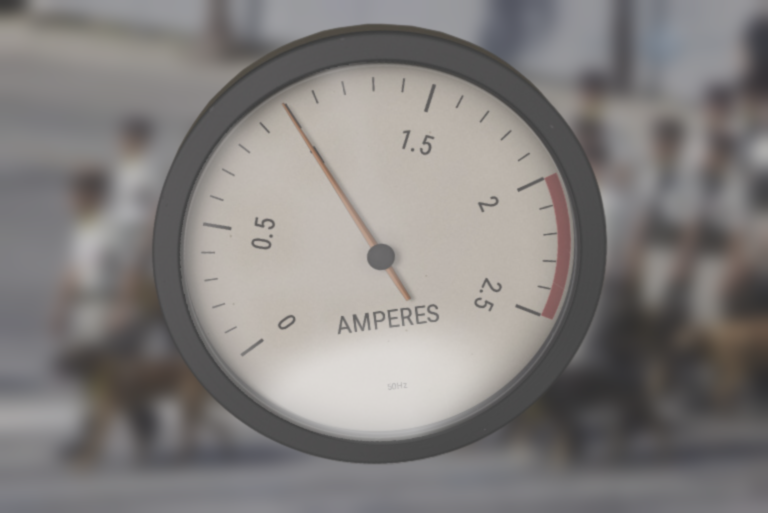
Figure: 1 A
